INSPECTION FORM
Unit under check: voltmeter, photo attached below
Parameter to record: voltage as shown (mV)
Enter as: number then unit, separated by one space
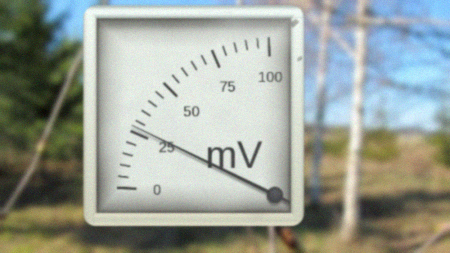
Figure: 27.5 mV
